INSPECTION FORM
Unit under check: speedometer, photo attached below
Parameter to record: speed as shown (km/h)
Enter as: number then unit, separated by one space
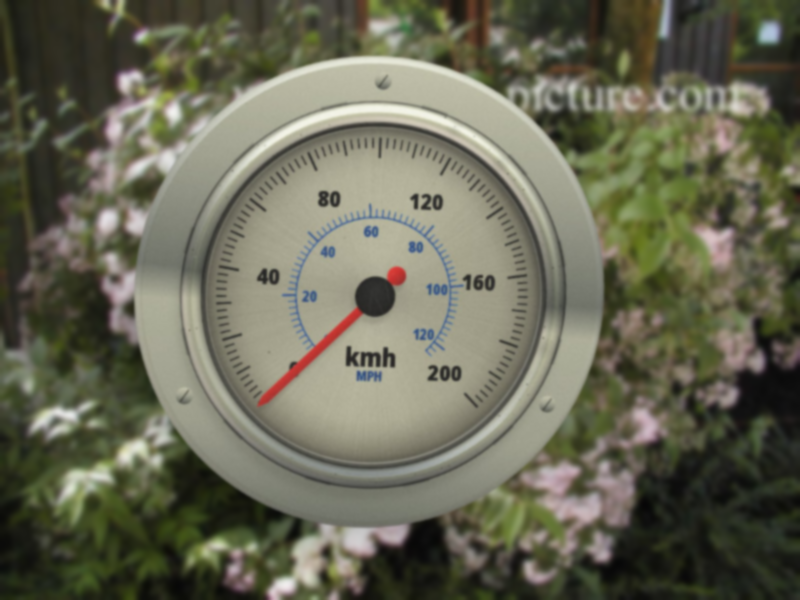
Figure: 0 km/h
